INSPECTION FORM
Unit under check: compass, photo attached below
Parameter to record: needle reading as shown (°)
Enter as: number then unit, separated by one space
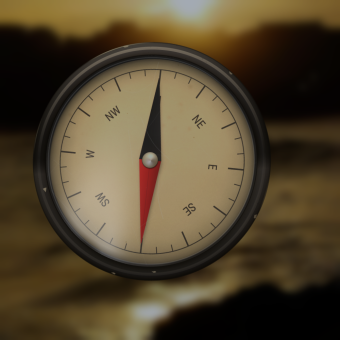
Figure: 180 °
